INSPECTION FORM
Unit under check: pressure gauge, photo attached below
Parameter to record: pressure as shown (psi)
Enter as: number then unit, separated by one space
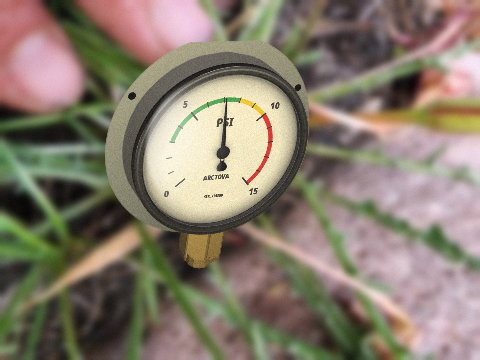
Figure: 7 psi
